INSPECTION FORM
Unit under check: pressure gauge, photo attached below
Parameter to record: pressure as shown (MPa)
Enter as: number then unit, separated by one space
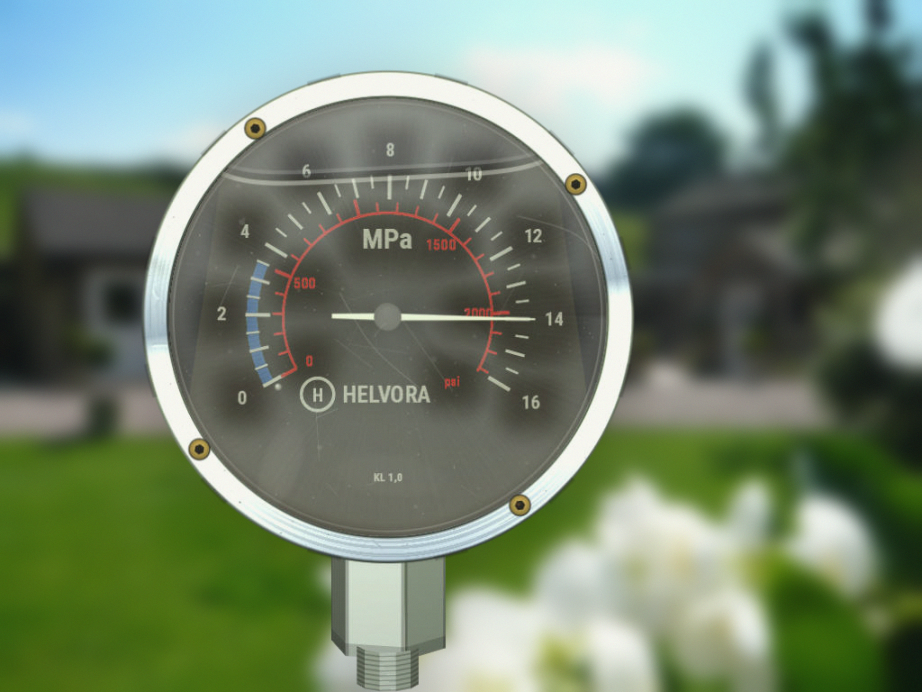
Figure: 14 MPa
